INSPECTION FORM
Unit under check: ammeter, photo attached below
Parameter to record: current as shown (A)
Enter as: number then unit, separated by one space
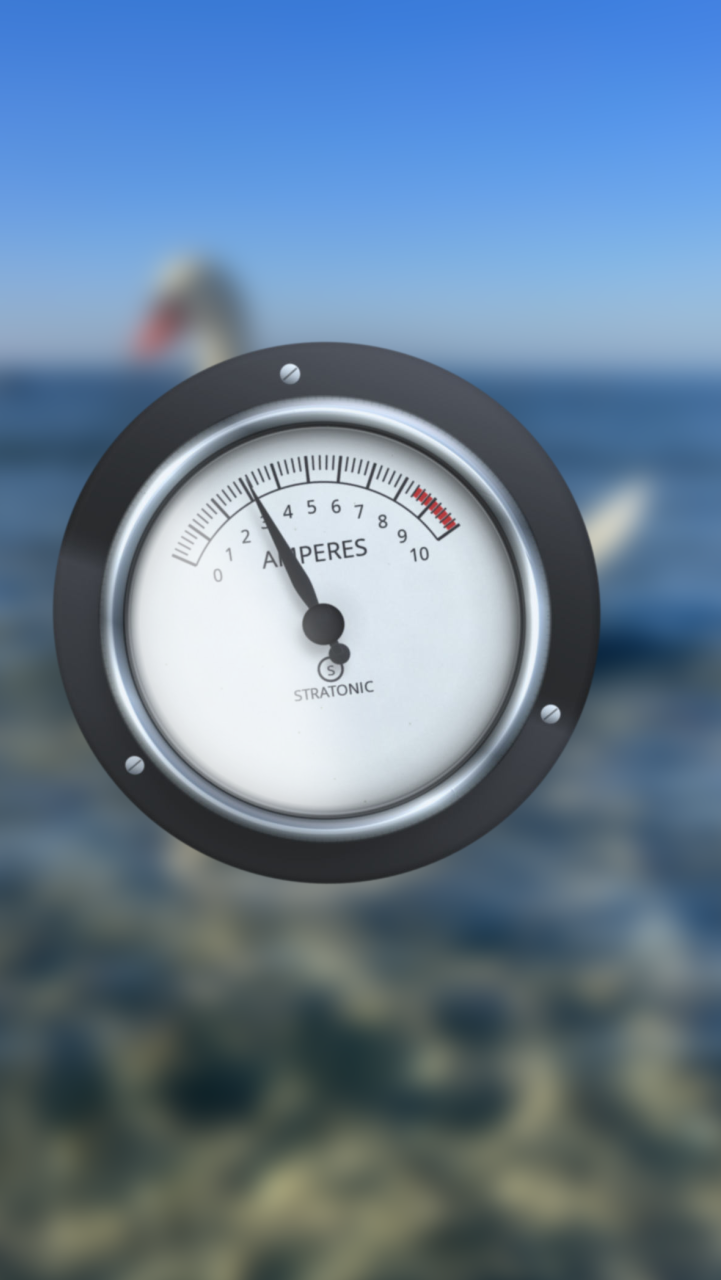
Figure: 3.2 A
